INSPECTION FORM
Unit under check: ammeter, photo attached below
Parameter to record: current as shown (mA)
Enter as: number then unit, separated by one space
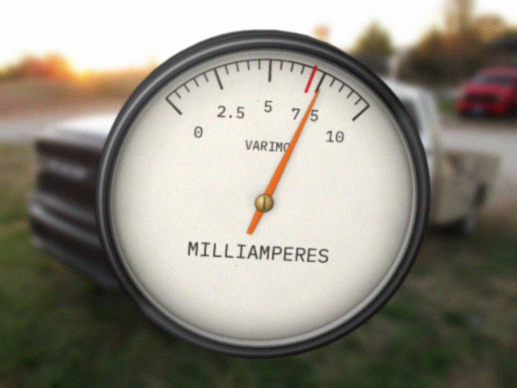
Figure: 7.5 mA
